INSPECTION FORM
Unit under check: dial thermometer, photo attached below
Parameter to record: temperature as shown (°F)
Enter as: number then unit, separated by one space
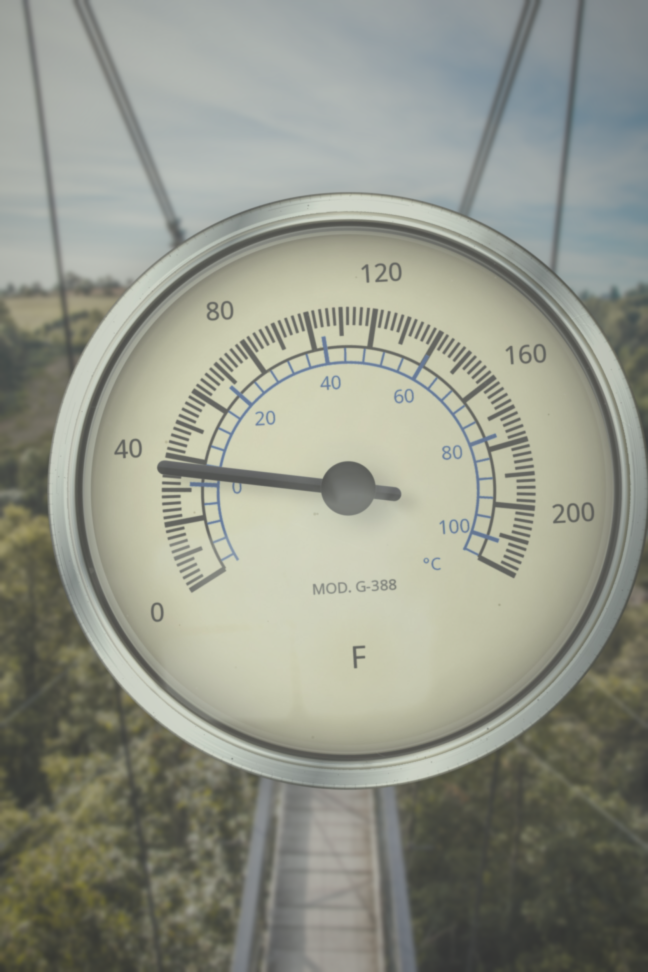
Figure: 36 °F
